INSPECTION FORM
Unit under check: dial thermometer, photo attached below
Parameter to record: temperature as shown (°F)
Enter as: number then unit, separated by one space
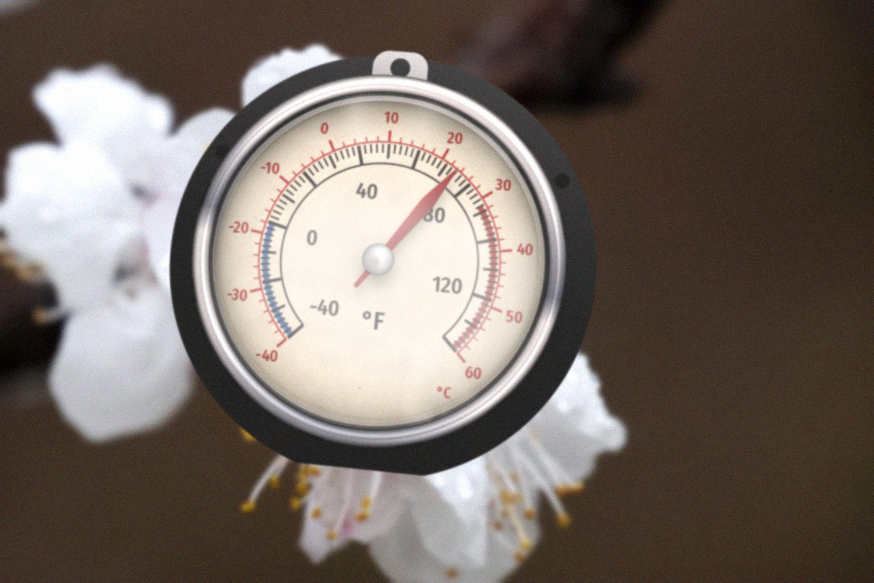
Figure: 74 °F
